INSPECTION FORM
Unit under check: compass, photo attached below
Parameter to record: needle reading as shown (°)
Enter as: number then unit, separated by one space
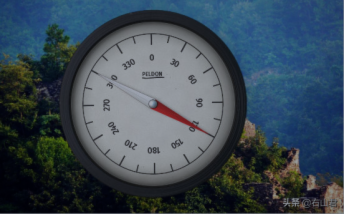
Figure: 120 °
